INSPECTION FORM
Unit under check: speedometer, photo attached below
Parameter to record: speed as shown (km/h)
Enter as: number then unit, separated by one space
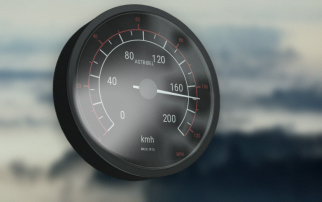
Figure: 170 km/h
